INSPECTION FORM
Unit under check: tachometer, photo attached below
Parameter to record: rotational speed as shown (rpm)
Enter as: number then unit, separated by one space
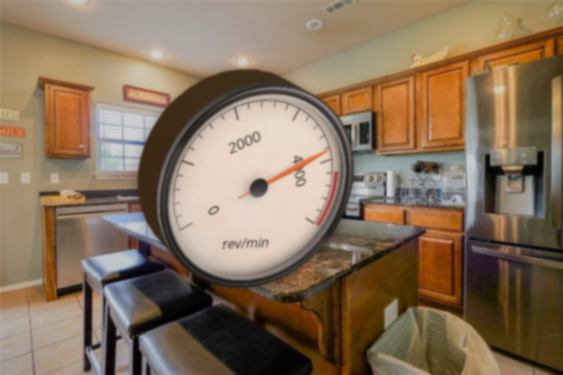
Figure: 3800 rpm
